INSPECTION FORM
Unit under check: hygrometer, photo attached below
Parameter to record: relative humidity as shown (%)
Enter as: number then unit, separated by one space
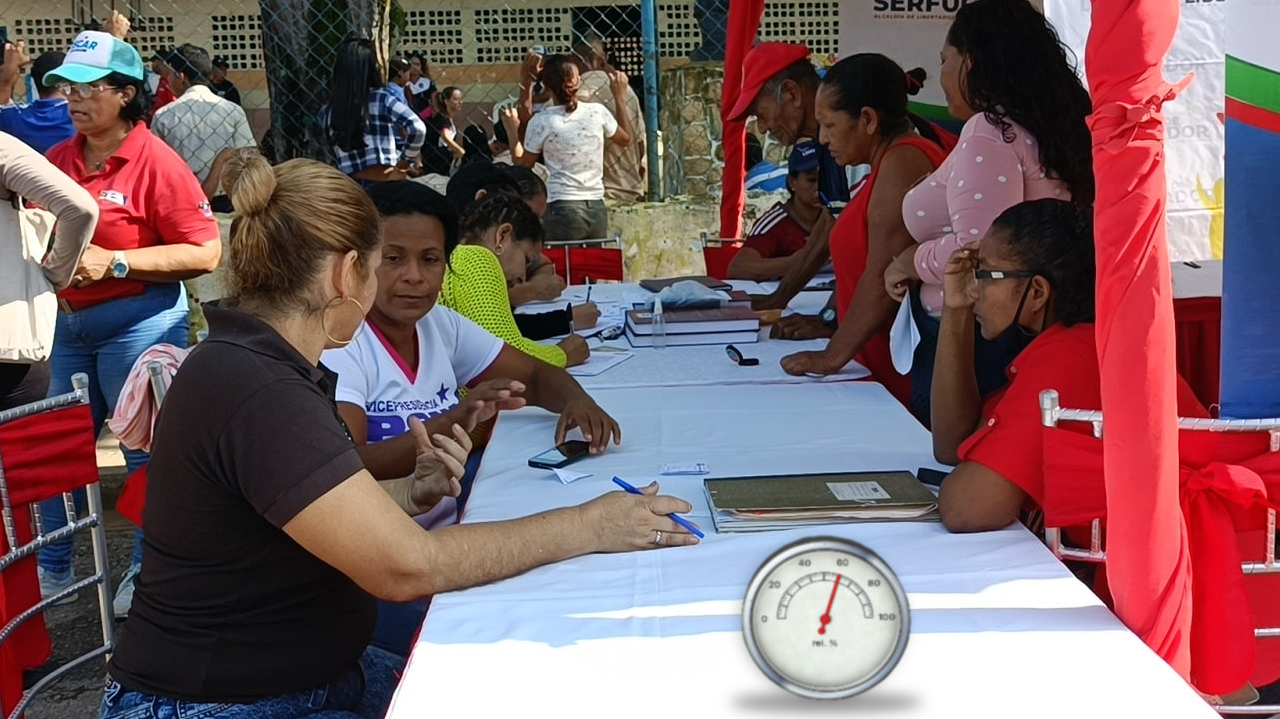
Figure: 60 %
